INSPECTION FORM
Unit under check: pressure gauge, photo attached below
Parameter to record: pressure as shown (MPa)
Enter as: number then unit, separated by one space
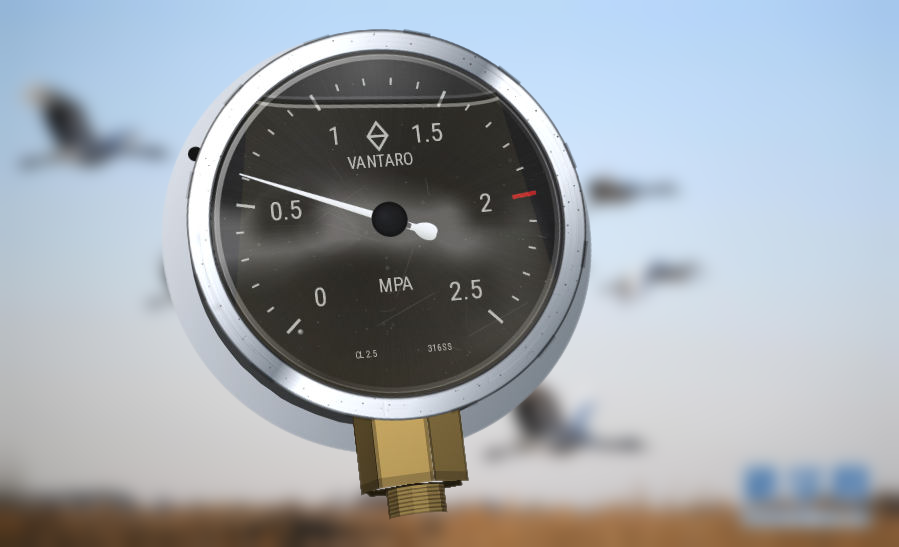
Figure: 0.6 MPa
